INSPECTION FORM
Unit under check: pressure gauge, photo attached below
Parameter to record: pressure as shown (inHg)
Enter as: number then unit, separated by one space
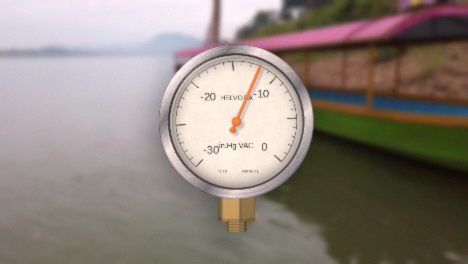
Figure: -12 inHg
